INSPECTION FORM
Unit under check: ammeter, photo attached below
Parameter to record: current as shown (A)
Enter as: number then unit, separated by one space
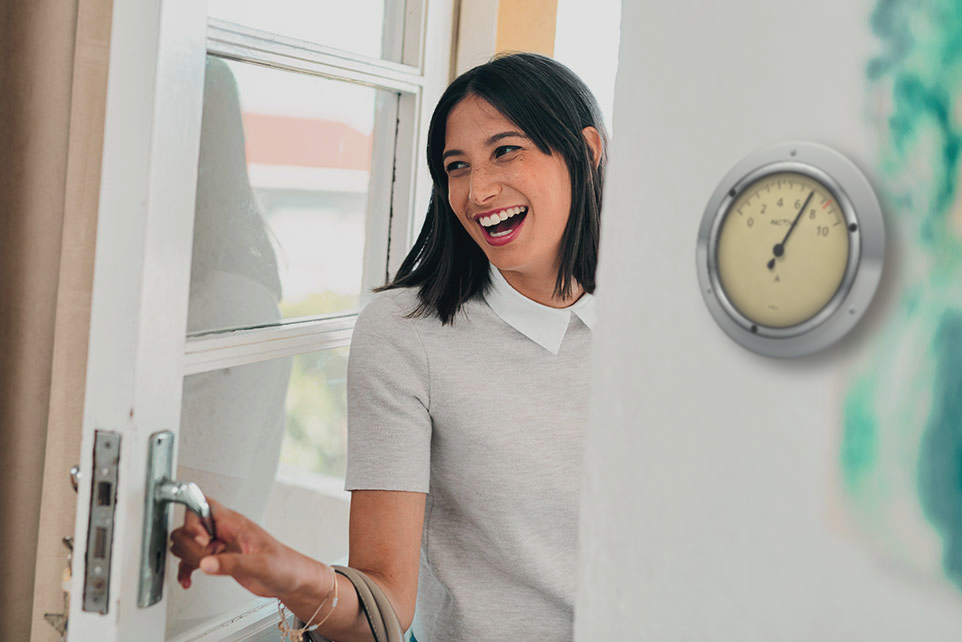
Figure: 7 A
